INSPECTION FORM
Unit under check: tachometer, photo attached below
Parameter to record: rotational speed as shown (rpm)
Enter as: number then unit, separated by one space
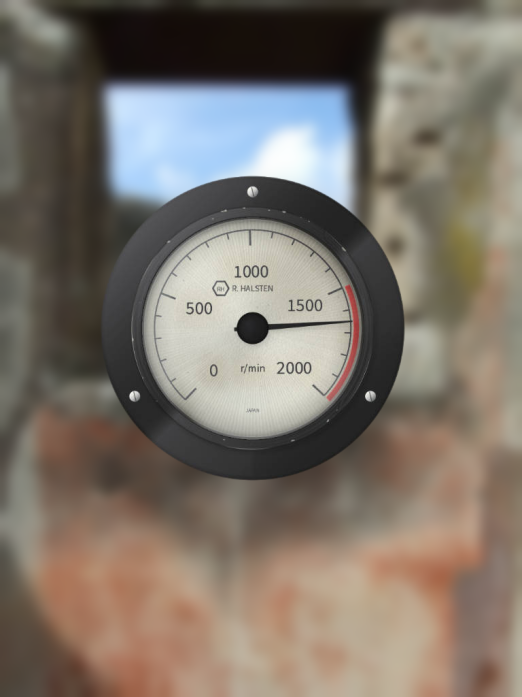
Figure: 1650 rpm
